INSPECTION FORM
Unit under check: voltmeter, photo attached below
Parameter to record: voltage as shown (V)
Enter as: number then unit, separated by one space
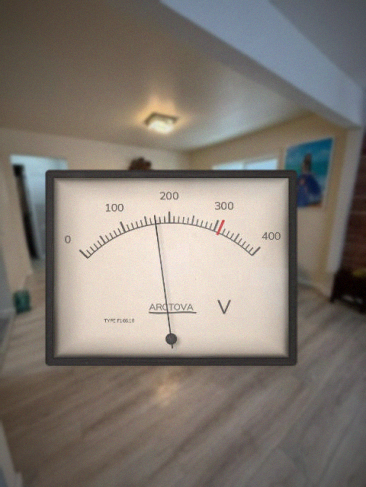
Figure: 170 V
